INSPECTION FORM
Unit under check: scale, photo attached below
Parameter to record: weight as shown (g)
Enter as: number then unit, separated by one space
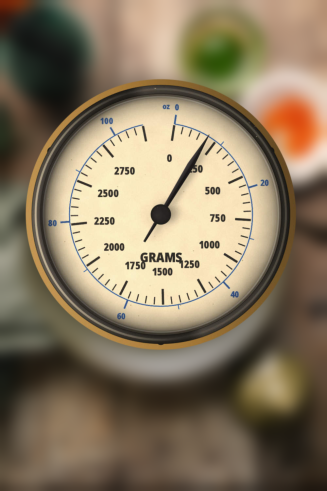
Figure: 200 g
